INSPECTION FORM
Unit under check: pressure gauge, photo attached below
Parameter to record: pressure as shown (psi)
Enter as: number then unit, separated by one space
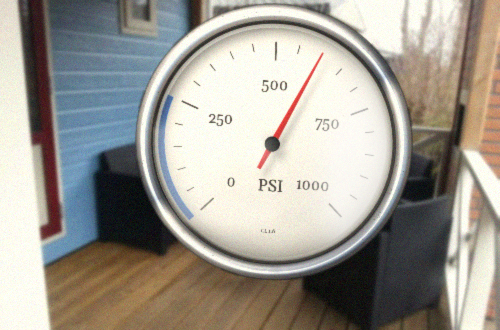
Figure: 600 psi
